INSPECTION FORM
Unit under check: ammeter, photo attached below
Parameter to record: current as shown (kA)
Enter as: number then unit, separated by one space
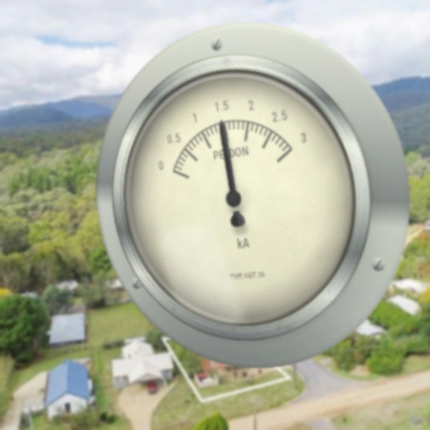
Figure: 1.5 kA
